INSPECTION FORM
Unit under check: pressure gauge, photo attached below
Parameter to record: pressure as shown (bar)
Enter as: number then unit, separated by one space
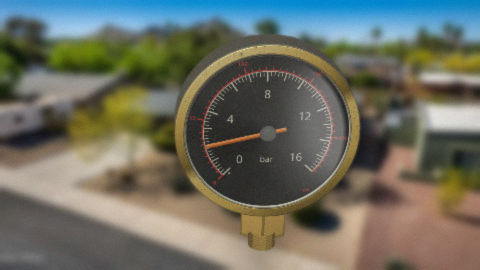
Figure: 2 bar
